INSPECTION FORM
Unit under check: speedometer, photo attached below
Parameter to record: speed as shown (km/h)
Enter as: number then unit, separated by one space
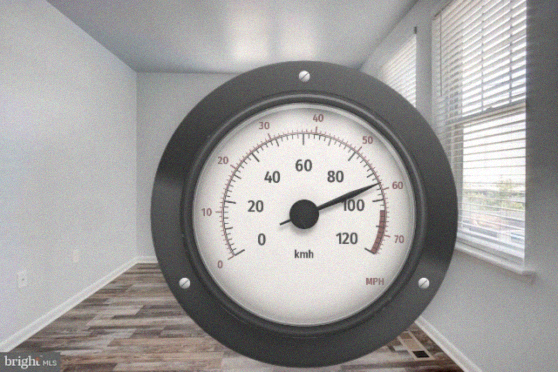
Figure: 94 km/h
